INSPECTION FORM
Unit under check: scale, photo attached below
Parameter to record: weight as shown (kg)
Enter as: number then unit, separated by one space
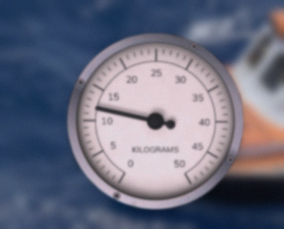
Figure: 12 kg
